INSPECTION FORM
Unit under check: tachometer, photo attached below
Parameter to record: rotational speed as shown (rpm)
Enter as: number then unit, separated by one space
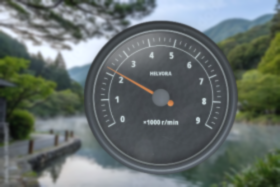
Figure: 2200 rpm
